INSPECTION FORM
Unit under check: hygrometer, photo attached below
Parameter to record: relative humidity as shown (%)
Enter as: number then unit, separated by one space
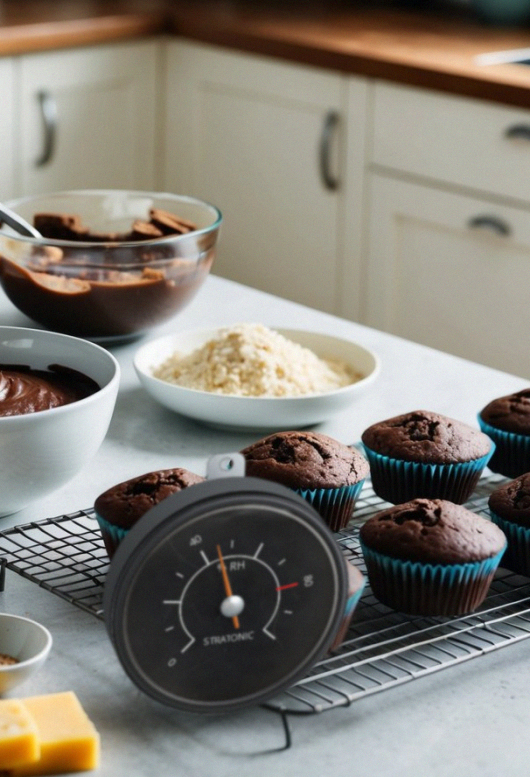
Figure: 45 %
